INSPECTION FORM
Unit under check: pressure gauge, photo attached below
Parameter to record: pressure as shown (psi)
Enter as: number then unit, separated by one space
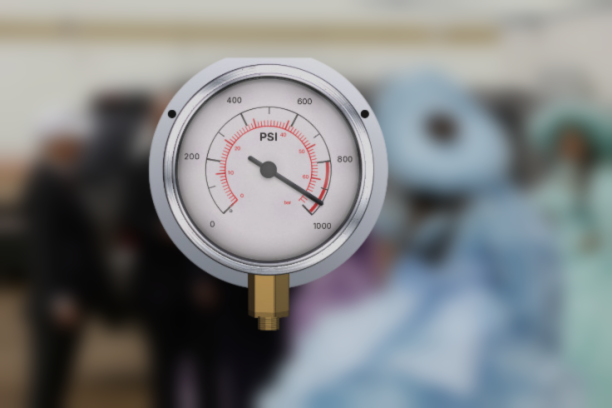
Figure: 950 psi
